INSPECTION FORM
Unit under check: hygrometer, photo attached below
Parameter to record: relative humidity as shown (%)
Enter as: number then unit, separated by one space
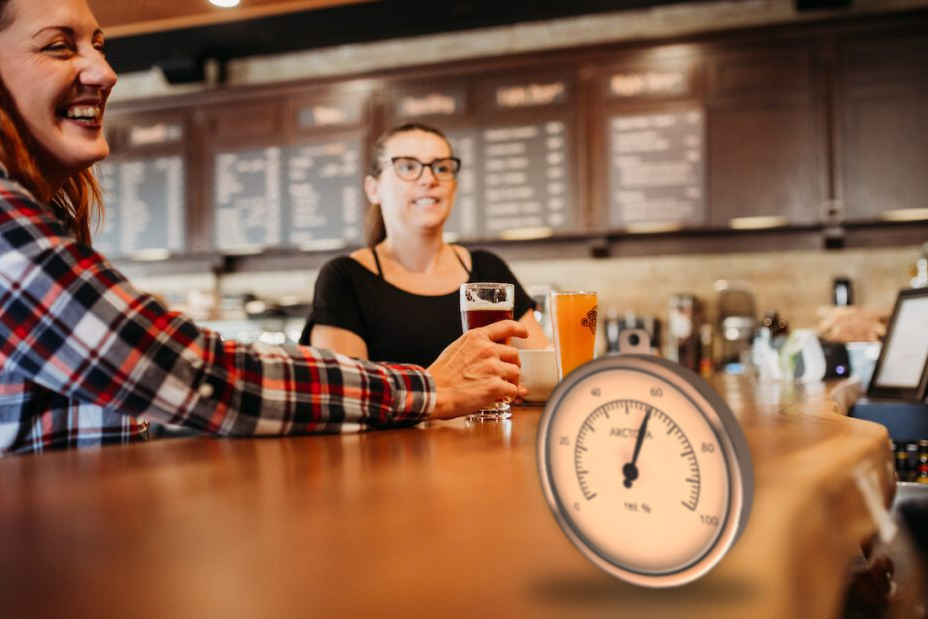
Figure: 60 %
